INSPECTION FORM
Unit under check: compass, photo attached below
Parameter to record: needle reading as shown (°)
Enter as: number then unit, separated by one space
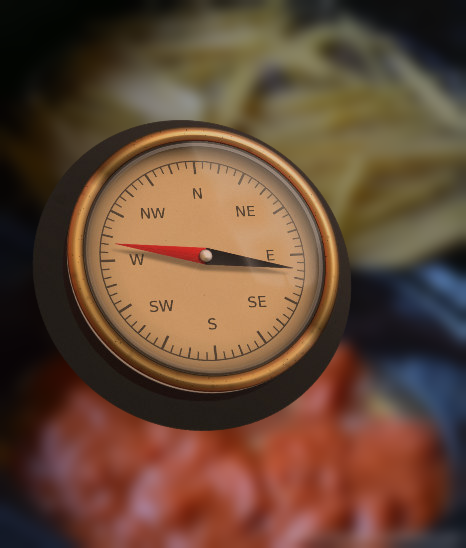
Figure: 280 °
